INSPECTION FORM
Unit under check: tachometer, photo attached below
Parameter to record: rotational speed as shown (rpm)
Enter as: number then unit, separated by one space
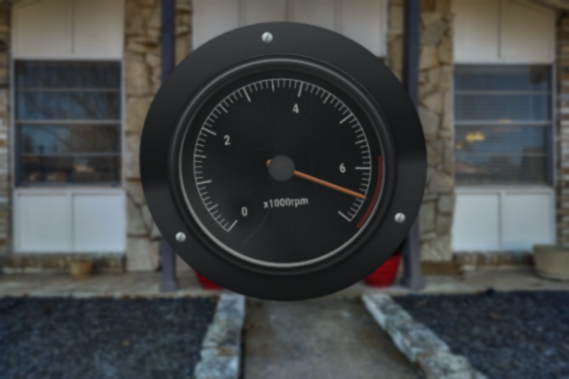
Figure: 6500 rpm
